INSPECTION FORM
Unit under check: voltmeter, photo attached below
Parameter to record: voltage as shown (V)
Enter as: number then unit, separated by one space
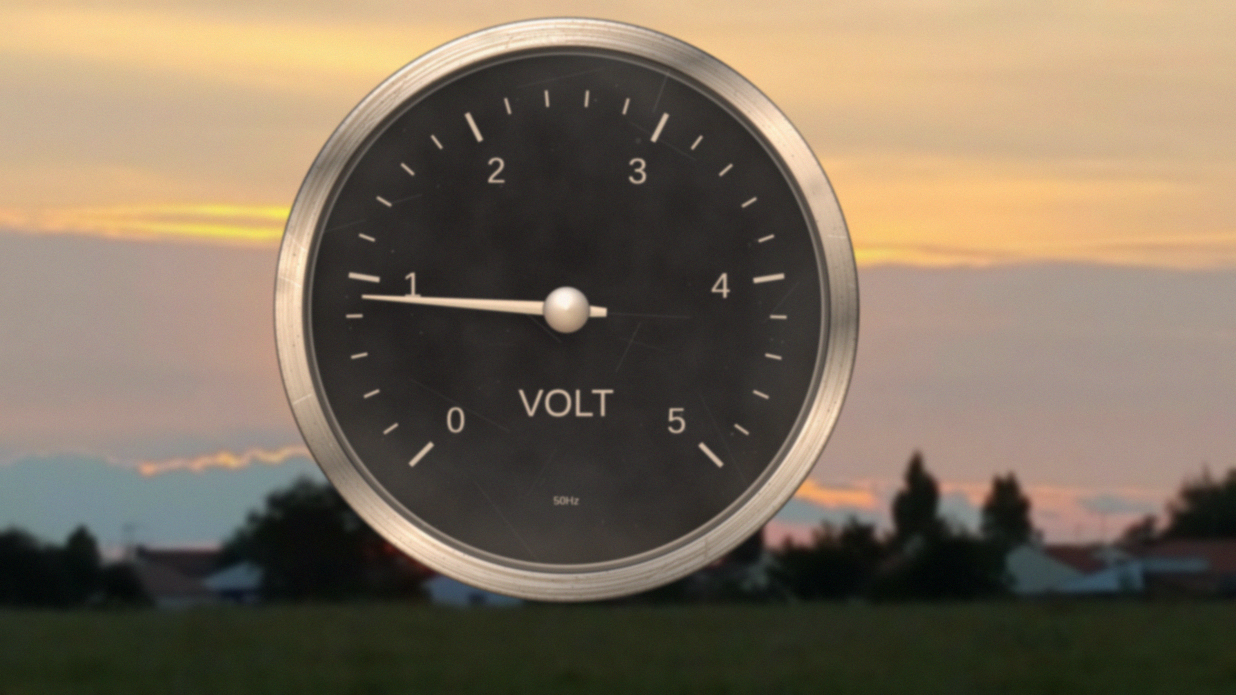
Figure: 0.9 V
